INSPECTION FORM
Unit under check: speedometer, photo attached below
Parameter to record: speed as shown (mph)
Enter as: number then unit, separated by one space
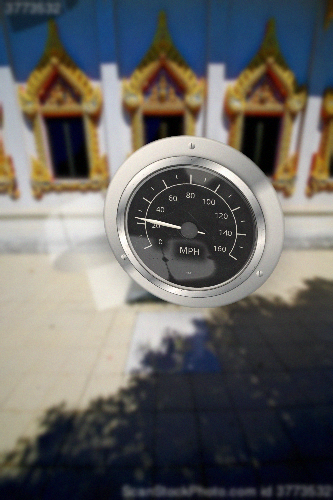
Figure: 25 mph
